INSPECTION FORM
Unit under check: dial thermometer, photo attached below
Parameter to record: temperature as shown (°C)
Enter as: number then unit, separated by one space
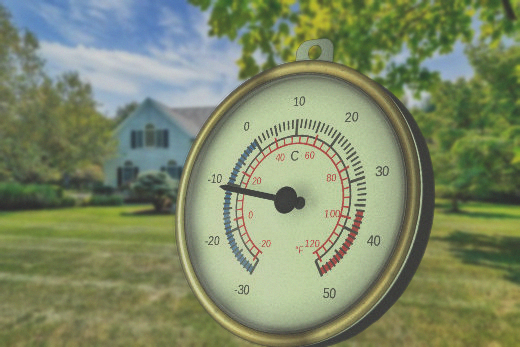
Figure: -11 °C
